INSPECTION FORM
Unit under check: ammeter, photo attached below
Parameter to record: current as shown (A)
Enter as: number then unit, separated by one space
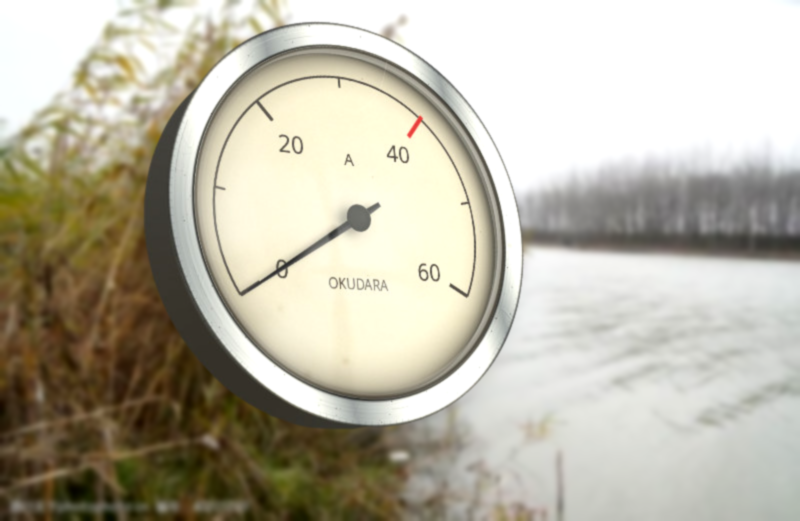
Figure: 0 A
